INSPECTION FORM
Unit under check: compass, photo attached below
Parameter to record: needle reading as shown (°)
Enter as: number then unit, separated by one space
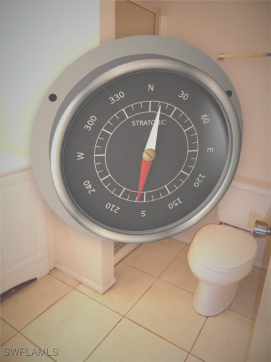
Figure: 190 °
